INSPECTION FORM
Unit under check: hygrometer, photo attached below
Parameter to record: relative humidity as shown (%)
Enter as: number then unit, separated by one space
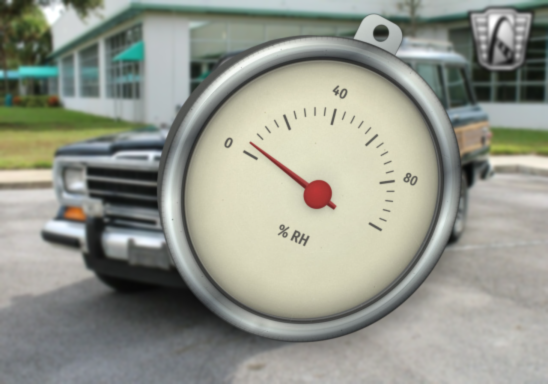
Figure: 4 %
